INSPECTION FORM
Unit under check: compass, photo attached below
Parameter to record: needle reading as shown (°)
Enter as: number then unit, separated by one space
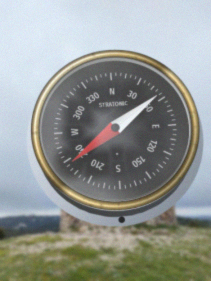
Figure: 235 °
